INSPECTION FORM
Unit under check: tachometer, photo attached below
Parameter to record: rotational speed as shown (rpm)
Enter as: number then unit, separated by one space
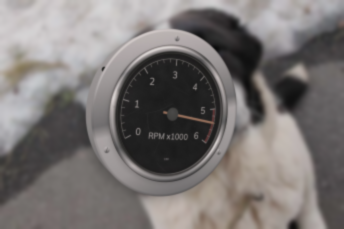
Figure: 5400 rpm
